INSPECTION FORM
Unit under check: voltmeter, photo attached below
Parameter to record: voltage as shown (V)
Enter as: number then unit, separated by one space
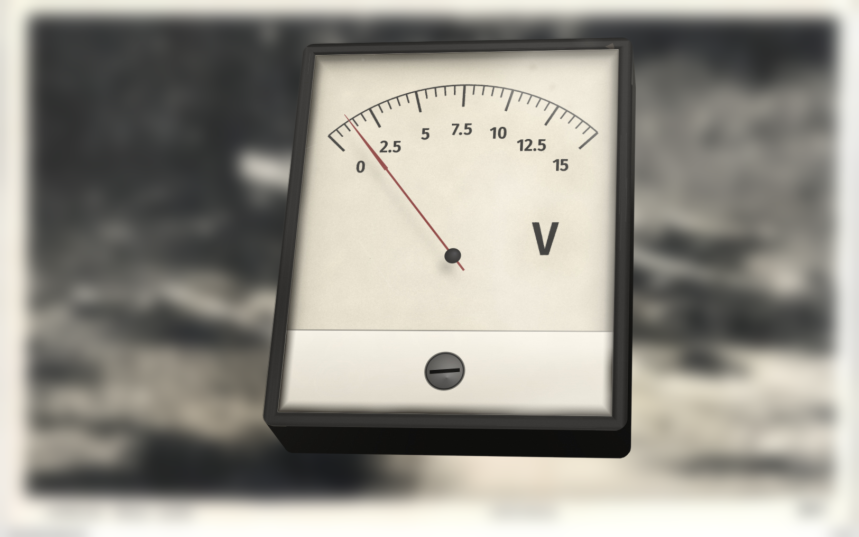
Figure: 1.25 V
